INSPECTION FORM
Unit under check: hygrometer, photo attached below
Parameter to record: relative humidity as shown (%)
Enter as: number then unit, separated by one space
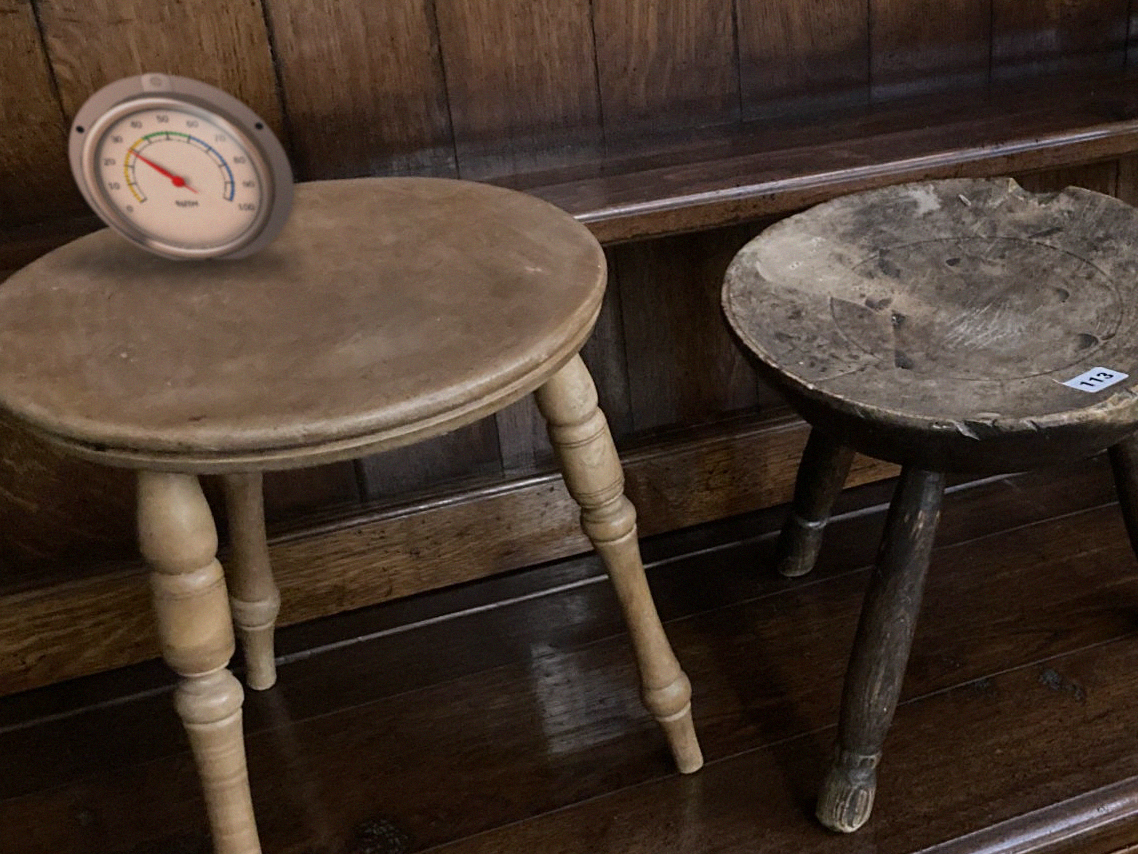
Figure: 30 %
